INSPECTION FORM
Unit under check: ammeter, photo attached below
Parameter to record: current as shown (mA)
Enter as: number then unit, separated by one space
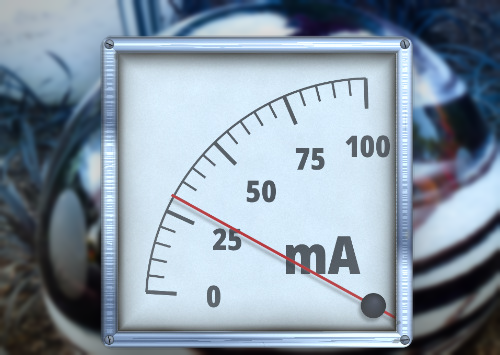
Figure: 30 mA
